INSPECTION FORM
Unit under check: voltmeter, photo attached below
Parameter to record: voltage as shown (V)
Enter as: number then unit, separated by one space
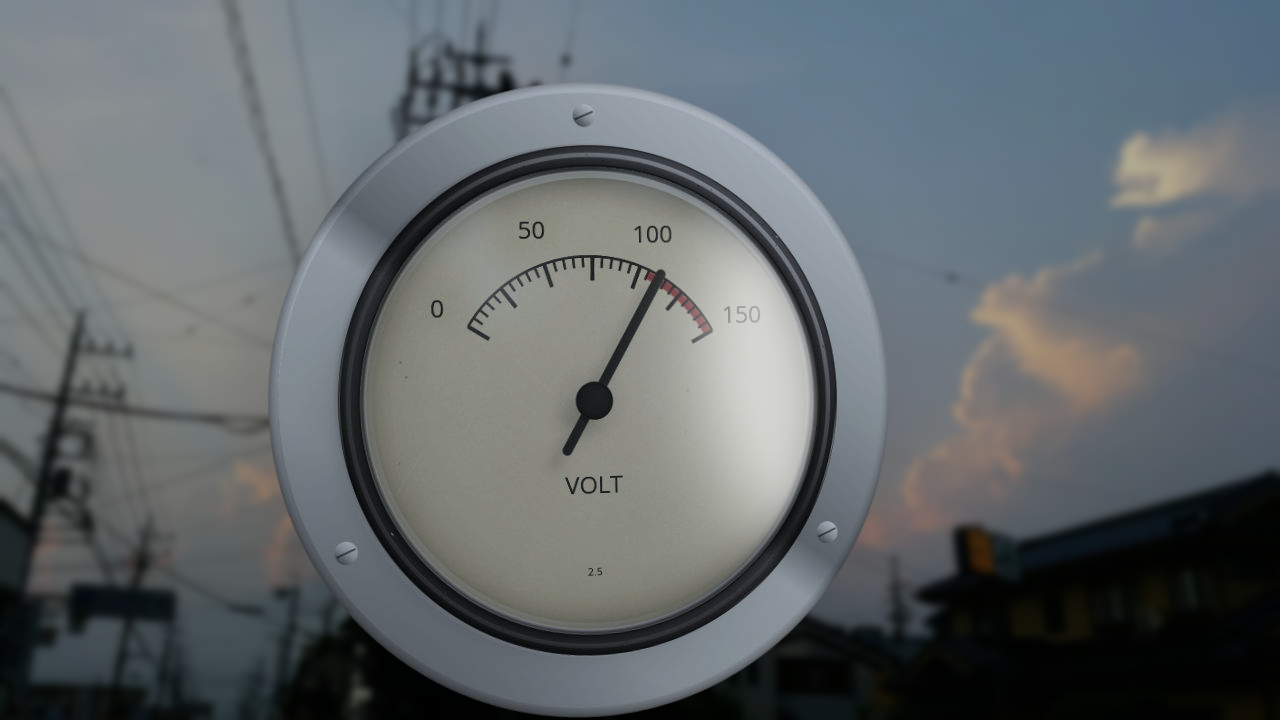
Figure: 110 V
